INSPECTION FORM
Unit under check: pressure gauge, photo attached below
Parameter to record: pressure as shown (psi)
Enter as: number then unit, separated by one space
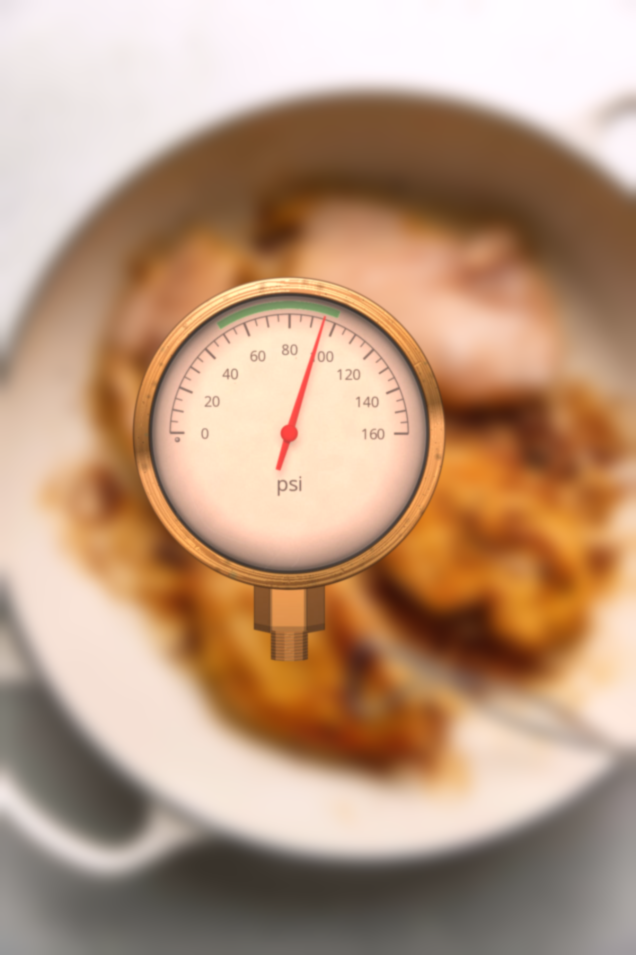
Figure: 95 psi
